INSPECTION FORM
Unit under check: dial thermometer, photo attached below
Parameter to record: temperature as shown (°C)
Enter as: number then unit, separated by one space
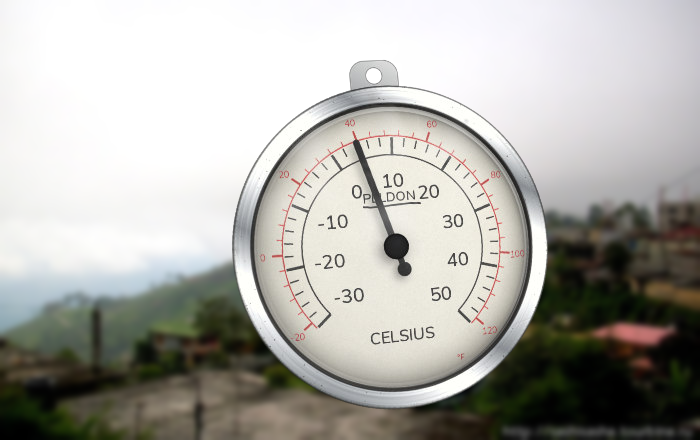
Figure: 4 °C
